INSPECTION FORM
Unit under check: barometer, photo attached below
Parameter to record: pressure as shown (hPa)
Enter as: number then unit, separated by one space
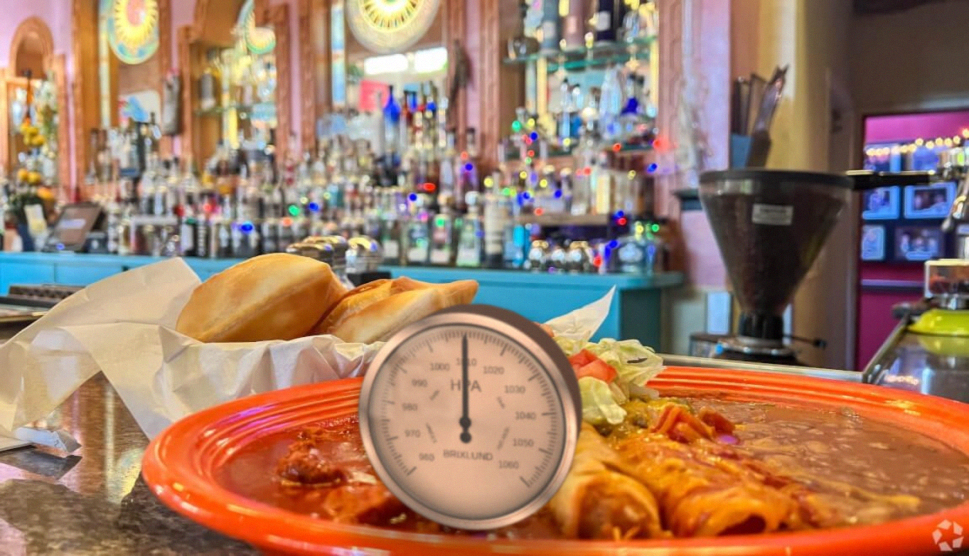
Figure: 1010 hPa
